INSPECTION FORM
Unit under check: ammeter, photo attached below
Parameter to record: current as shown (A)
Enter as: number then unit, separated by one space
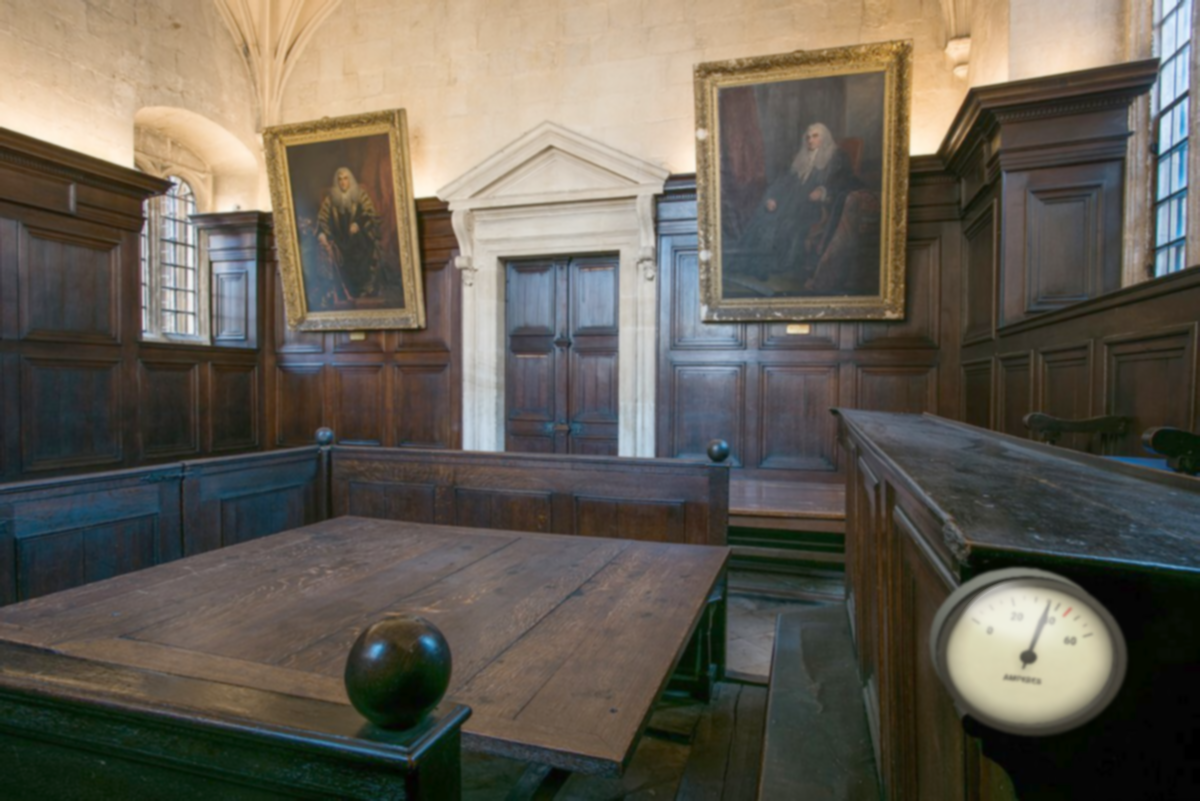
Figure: 35 A
